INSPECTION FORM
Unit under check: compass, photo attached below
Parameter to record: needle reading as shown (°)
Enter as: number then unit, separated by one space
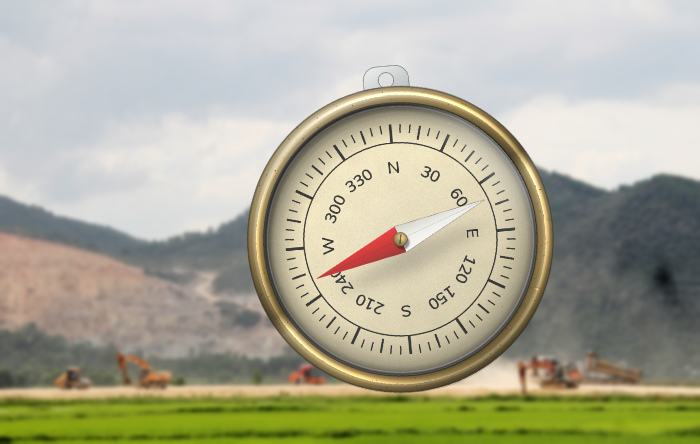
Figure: 250 °
